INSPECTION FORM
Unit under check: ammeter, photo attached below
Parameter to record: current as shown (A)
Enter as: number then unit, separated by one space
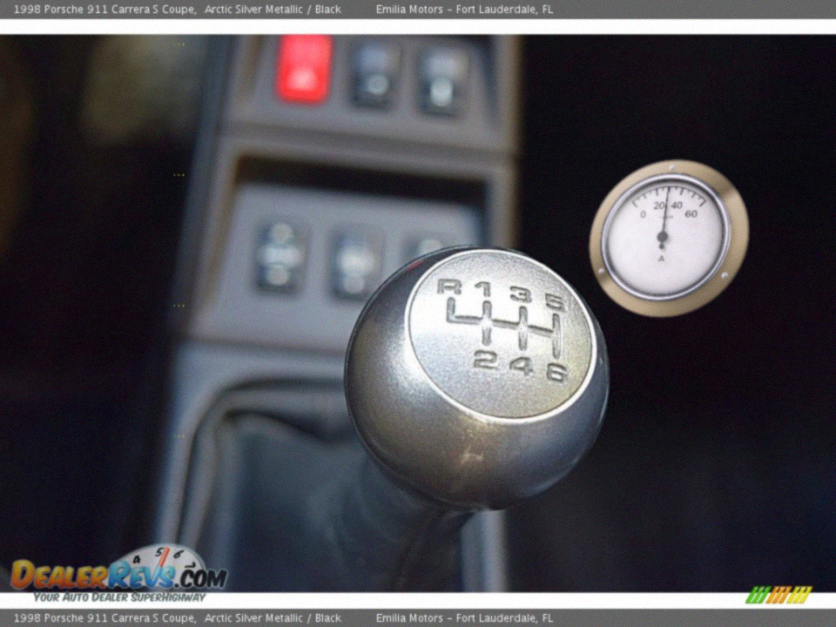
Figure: 30 A
